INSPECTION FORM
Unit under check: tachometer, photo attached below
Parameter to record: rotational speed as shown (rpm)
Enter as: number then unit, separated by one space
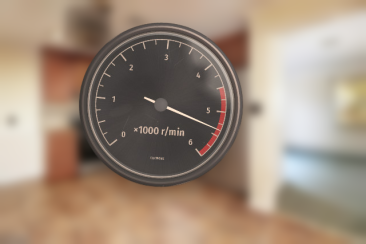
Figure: 5375 rpm
